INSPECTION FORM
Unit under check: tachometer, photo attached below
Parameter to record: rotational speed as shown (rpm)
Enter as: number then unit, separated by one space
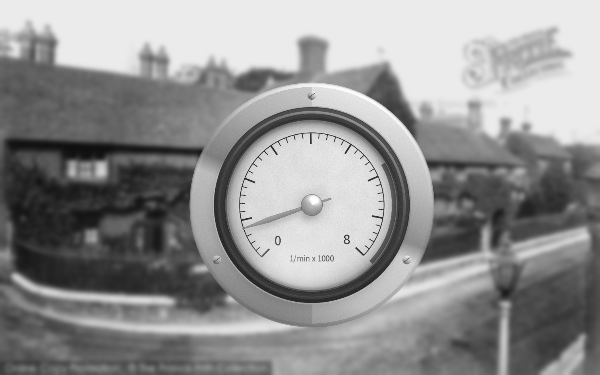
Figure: 800 rpm
